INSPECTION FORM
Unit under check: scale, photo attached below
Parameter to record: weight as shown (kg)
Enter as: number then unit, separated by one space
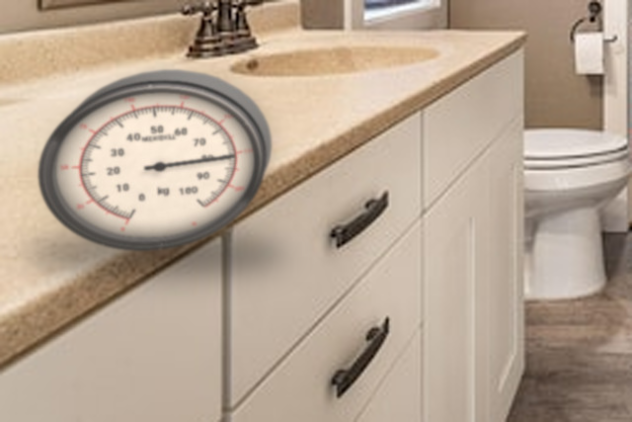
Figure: 80 kg
